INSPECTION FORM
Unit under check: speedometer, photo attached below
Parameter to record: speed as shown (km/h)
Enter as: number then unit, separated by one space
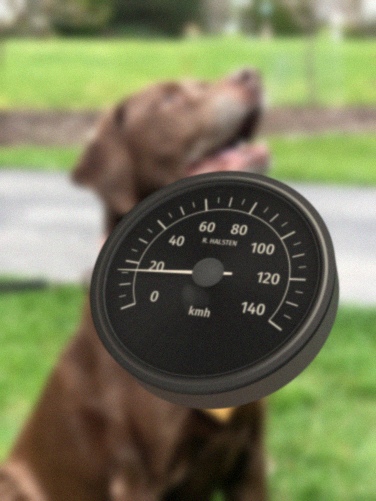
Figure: 15 km/h
